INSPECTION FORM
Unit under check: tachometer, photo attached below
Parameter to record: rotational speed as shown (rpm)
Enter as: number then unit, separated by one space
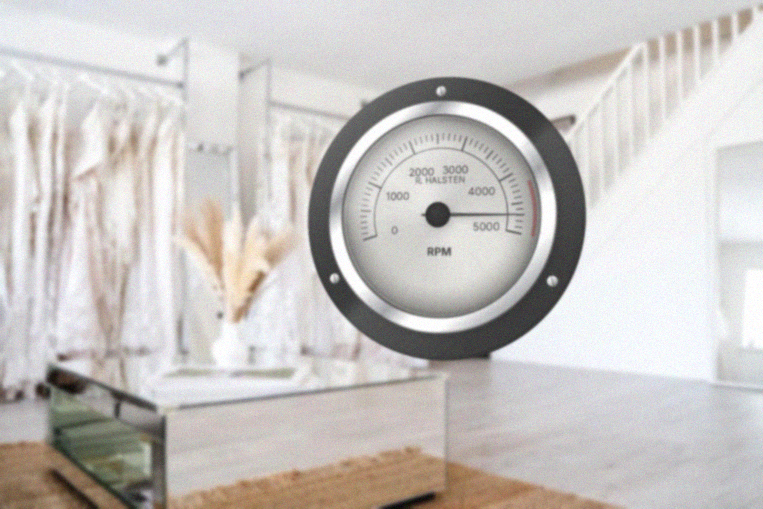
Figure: 4700 rpm
